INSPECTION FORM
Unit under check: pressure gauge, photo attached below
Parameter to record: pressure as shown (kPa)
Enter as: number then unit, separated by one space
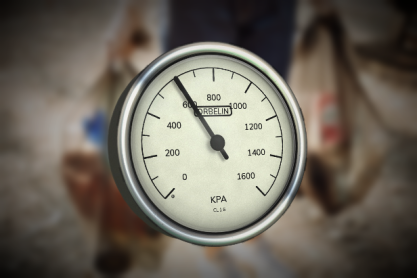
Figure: 600 kPa
